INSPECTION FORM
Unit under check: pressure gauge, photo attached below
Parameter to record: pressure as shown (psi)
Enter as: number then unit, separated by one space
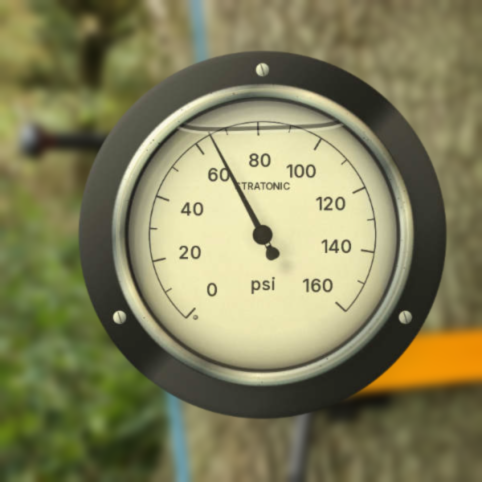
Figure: 65 psi
